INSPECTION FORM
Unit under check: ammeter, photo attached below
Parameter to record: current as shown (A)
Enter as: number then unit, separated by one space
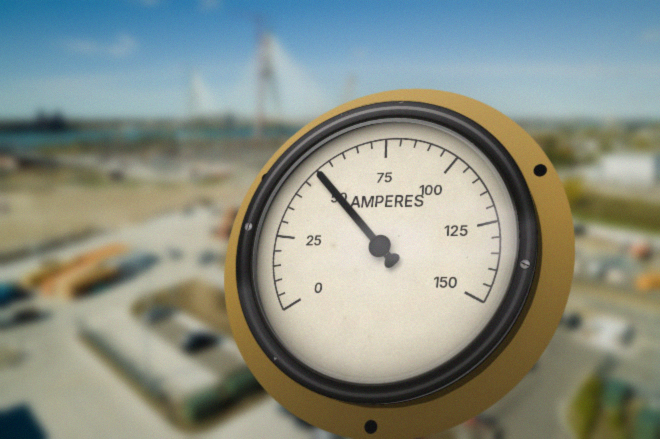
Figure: 50 A
